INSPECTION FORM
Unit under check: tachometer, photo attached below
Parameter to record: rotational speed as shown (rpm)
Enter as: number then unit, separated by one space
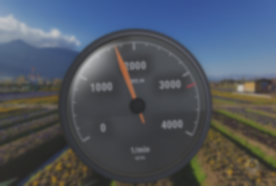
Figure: 1700 rpm
